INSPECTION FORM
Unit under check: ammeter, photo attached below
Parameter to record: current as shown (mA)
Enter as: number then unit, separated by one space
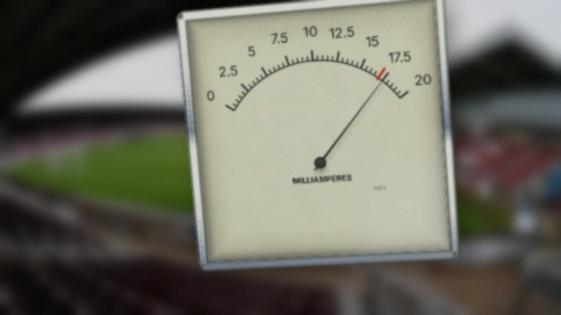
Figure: 17.5 mA
